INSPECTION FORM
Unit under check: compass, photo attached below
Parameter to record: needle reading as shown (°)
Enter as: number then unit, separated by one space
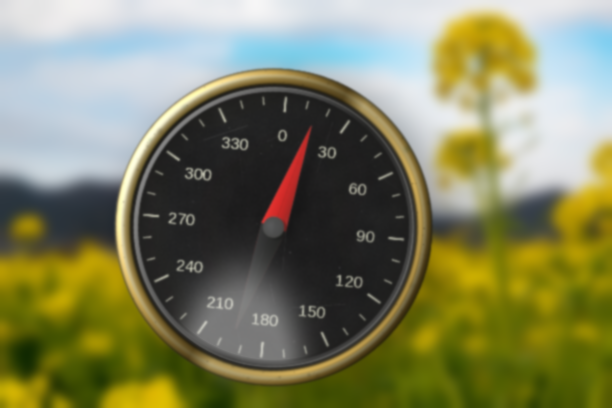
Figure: 15 °
